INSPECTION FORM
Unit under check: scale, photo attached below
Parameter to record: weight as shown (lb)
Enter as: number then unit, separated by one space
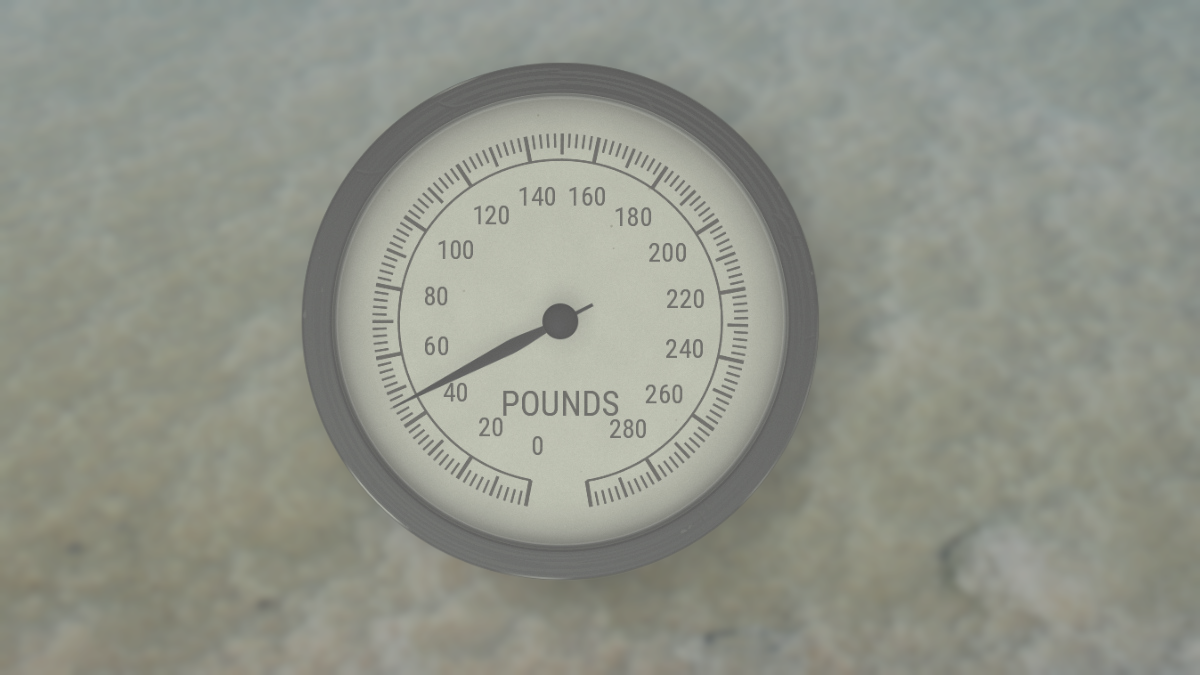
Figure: 46 lb
